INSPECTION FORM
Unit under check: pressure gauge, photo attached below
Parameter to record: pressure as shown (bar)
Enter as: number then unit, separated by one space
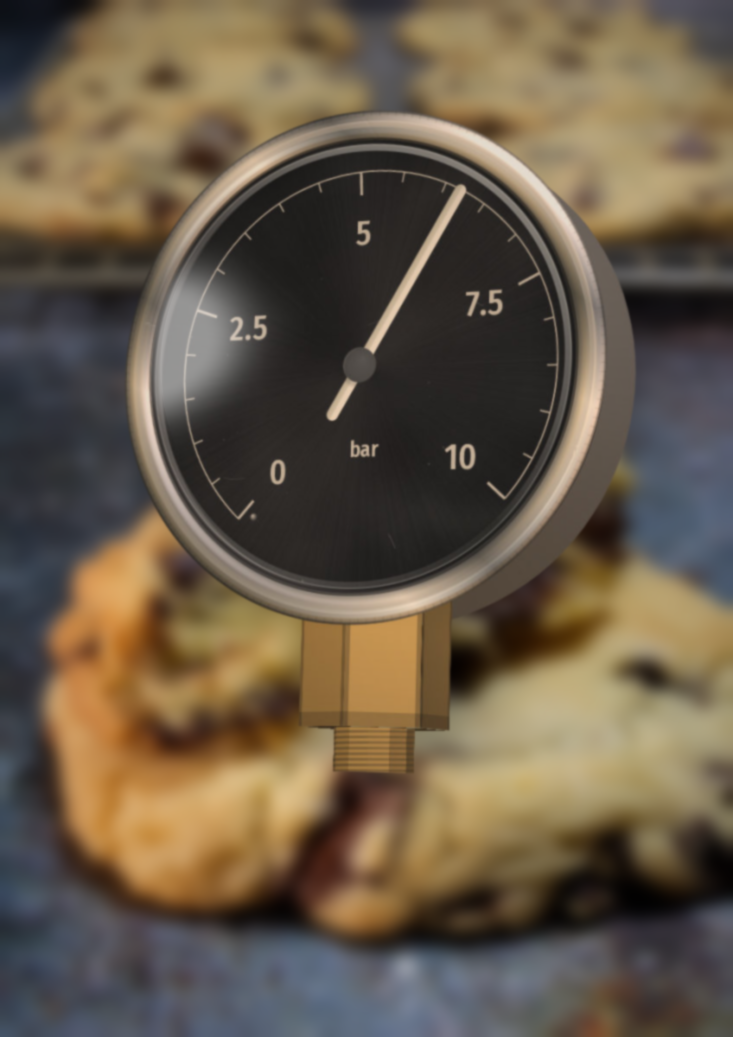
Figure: 6.25 bar
